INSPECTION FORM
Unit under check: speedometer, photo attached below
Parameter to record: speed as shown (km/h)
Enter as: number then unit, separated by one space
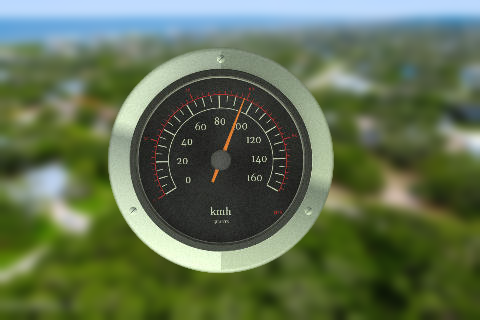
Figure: 95 km/h
